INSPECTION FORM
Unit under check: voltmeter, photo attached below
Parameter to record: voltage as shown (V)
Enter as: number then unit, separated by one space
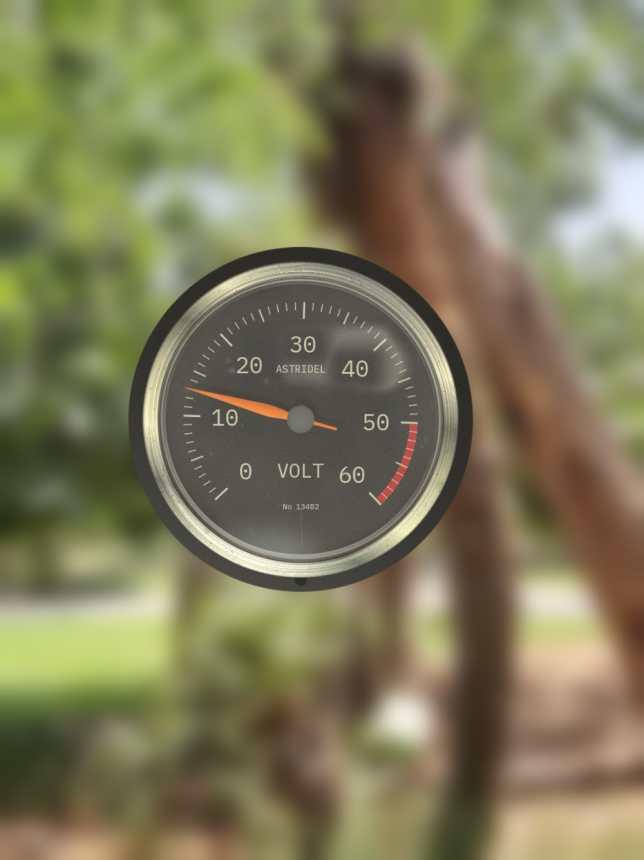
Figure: 13 V
